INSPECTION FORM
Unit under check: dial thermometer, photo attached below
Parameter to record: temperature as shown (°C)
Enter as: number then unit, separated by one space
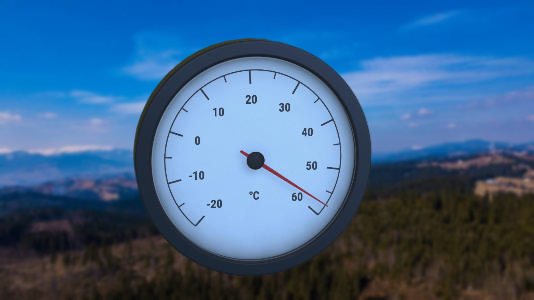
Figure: 57.5 °C
